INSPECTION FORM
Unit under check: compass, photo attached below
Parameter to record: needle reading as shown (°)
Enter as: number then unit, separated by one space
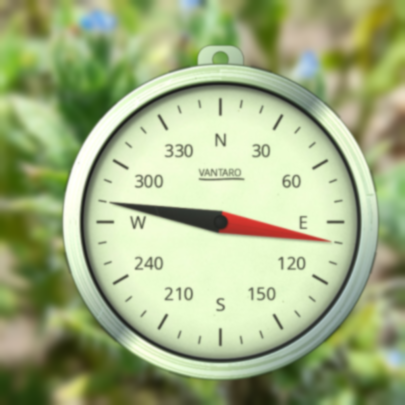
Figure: 100 °
